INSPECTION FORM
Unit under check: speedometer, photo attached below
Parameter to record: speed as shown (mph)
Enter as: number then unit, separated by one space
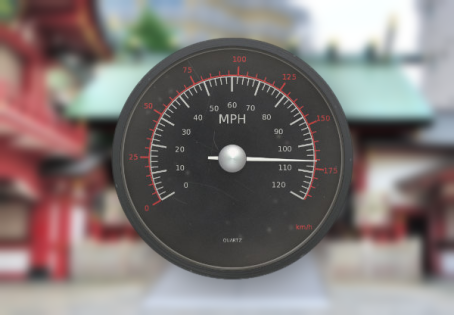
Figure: 106 mph
